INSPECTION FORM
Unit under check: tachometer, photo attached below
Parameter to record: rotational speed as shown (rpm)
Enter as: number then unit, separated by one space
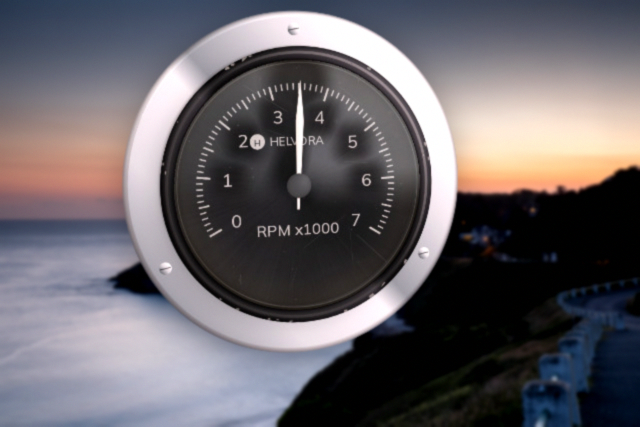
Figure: 3500 rpm
